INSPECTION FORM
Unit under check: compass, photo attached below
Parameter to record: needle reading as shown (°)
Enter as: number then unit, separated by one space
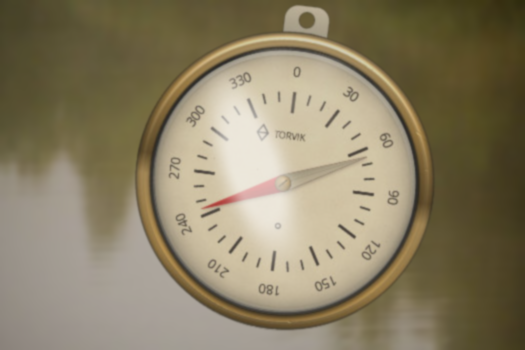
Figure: 245 °
